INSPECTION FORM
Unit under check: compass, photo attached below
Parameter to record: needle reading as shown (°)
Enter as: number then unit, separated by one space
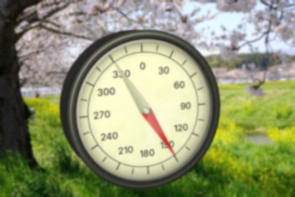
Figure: 150 °
